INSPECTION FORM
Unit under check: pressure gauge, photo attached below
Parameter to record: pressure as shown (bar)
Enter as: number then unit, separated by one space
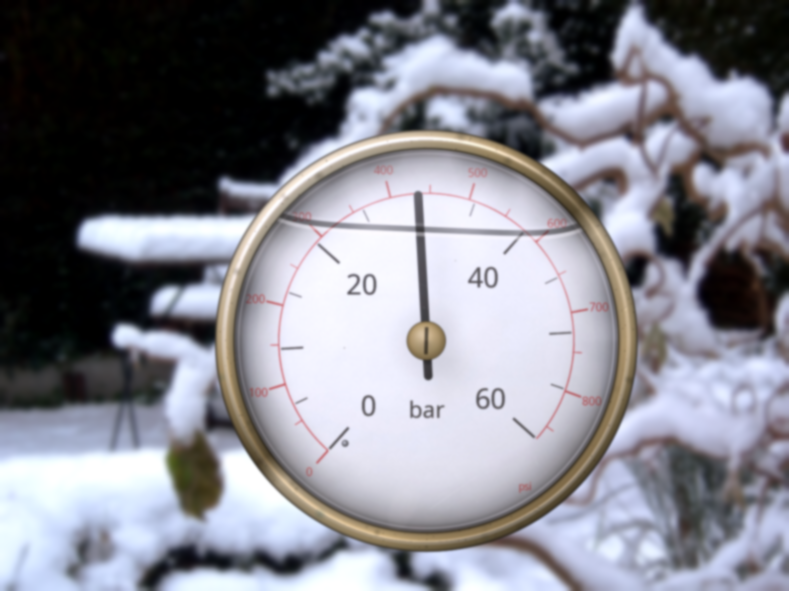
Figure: 30 bar
